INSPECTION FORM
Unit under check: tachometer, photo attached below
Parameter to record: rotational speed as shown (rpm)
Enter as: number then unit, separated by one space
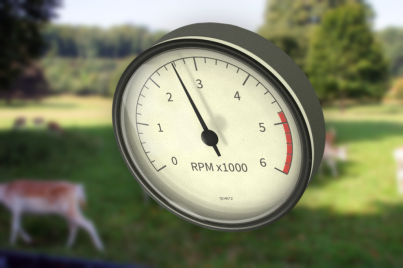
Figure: 2600 rpm
